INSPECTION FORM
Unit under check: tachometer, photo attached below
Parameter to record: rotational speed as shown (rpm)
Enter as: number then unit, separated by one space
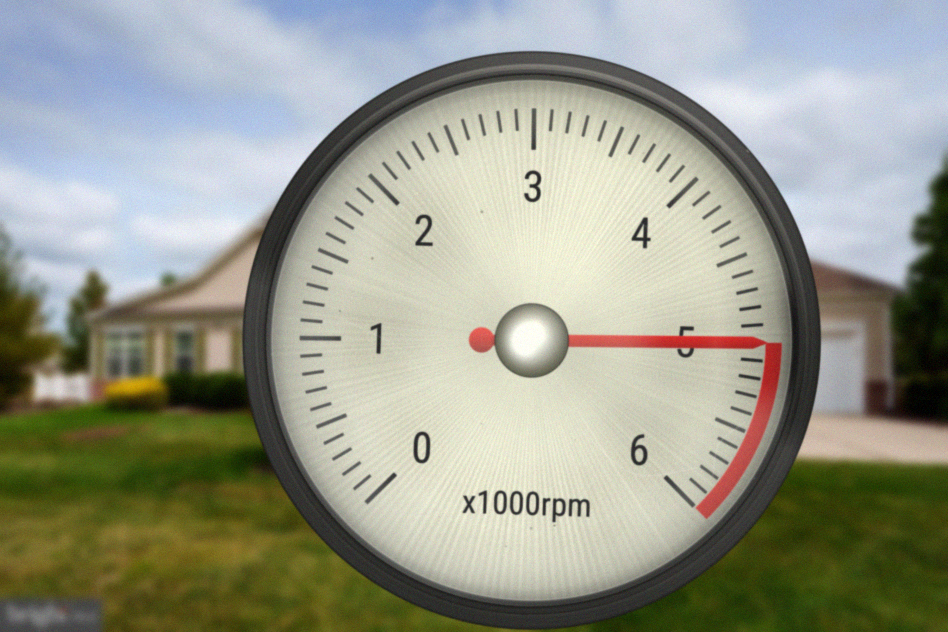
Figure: 5000 rpm
